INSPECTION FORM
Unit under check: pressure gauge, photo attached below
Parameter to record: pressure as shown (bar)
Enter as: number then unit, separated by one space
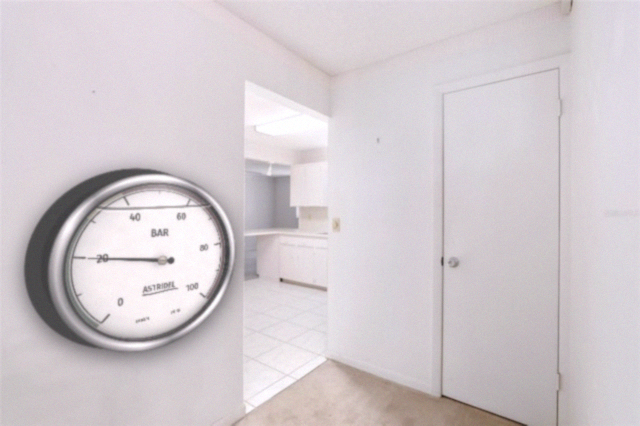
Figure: 20 bar
